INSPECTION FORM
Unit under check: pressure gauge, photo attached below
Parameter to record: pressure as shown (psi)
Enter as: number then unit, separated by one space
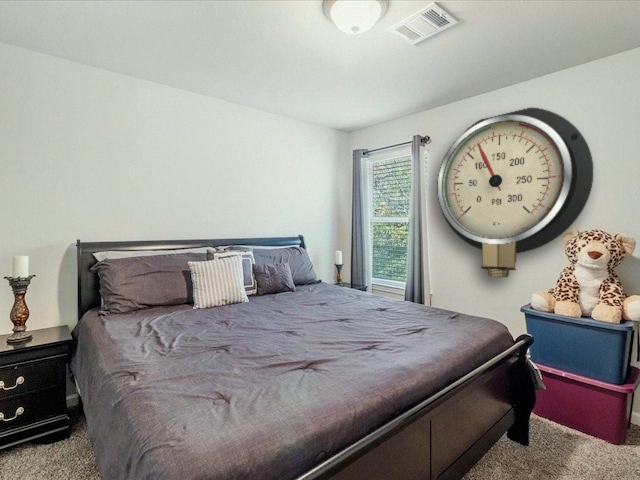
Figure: 120 psi
